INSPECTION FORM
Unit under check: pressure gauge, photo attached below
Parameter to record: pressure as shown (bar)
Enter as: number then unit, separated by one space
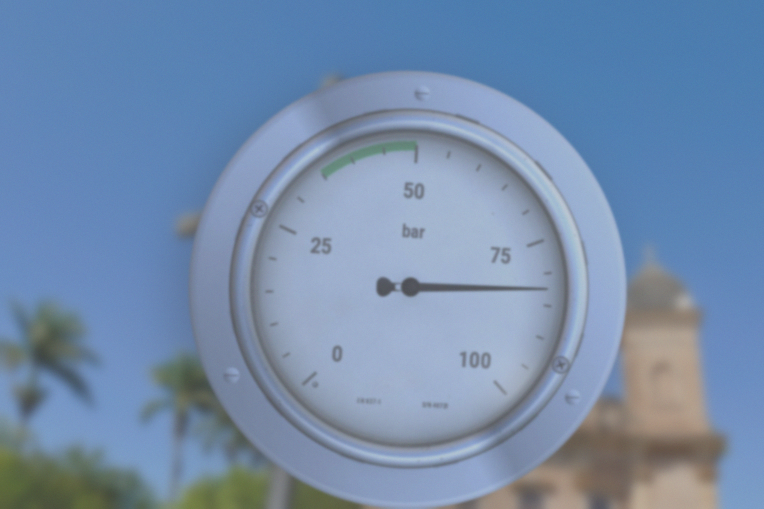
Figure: 82.5 bar
